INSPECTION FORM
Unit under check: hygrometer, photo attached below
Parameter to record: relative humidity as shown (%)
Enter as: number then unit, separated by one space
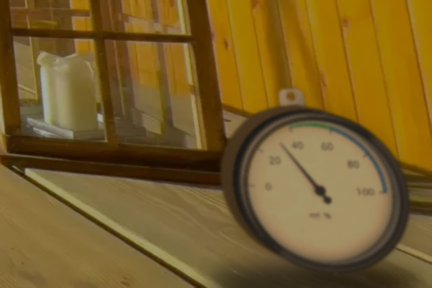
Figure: 30 %
